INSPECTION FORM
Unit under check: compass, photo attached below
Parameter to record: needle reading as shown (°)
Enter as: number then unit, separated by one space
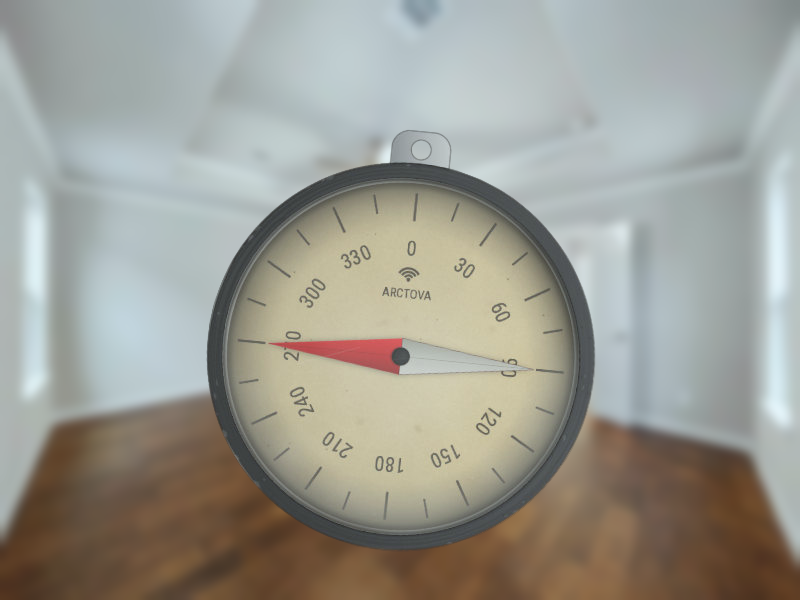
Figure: 270 °
